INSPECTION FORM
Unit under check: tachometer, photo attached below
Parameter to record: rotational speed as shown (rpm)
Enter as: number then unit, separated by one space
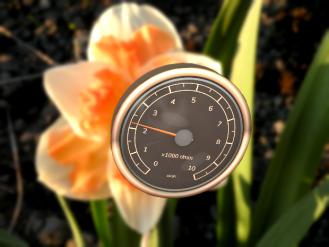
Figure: 2250 rpm
